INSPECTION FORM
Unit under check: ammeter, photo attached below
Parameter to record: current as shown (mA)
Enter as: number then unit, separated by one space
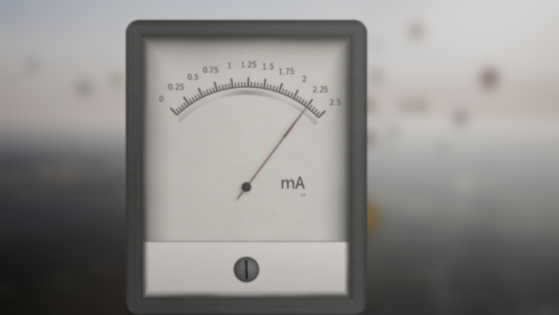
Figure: 2.25 mA
